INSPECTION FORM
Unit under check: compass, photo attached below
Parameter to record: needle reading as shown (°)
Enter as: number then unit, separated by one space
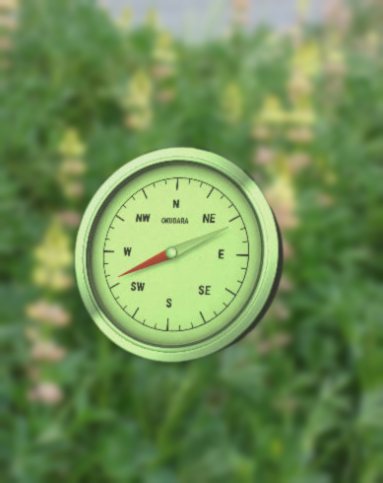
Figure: 245 °
